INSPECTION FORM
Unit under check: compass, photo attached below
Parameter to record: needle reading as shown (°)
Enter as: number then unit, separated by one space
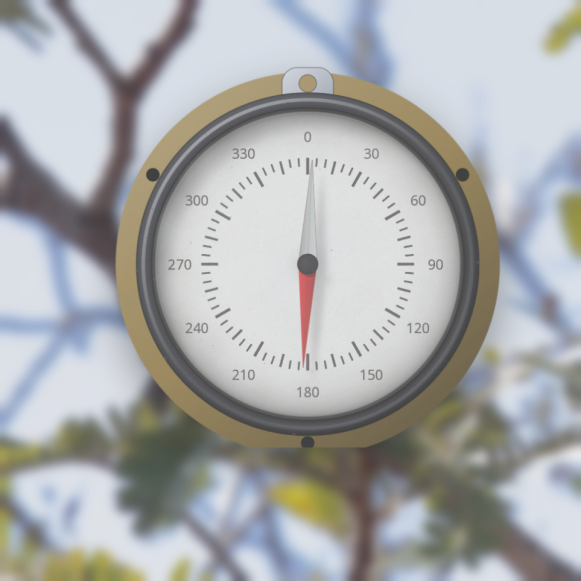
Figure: 182.5 °
